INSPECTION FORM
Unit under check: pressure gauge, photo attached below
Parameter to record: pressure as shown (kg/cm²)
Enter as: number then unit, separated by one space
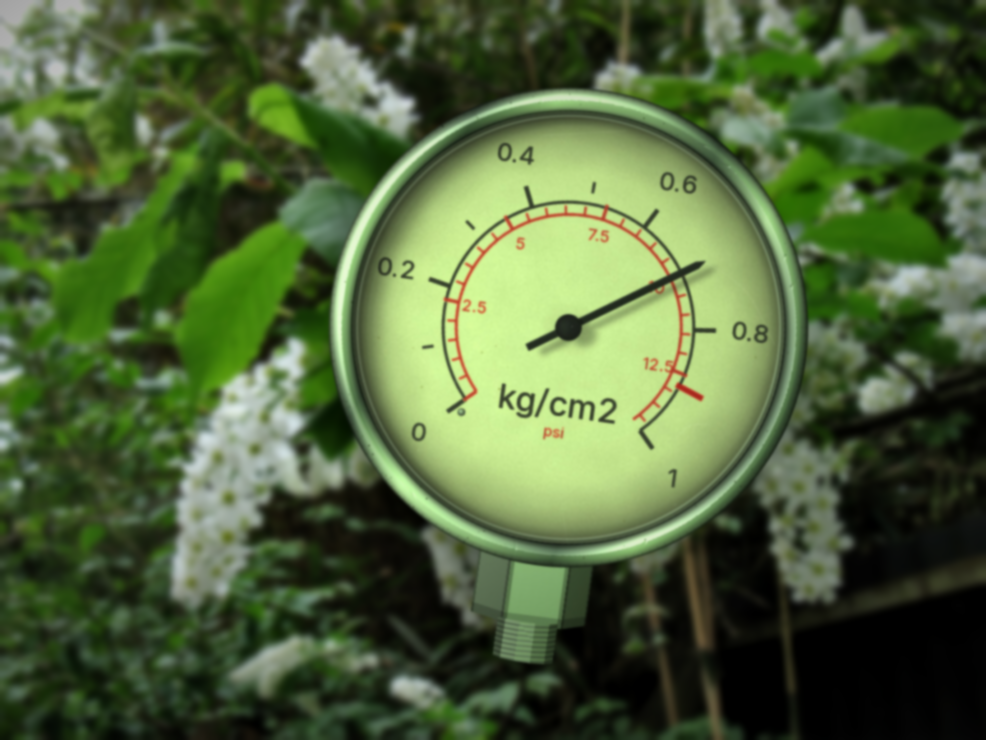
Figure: 0.7 kg/cm²
